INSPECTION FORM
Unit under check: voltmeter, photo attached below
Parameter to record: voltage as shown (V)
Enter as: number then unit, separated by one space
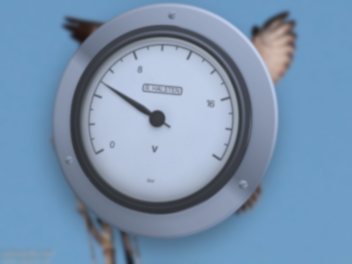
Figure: 5 V
